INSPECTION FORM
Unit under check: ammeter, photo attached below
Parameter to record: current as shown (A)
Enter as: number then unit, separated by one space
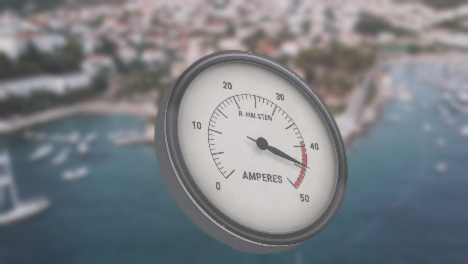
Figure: 45 A
